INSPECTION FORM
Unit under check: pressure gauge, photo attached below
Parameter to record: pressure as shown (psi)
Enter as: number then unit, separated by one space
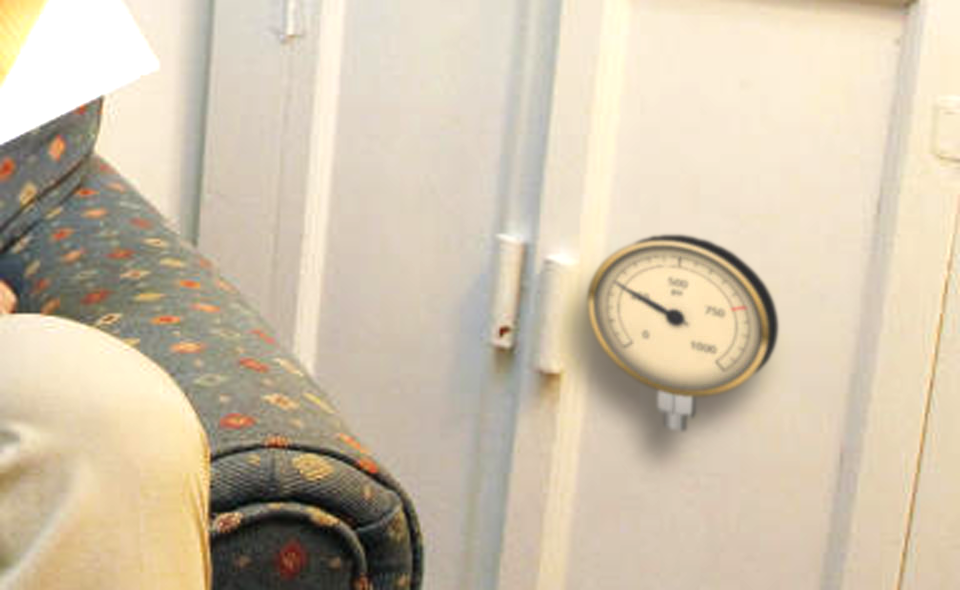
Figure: 250 psi
